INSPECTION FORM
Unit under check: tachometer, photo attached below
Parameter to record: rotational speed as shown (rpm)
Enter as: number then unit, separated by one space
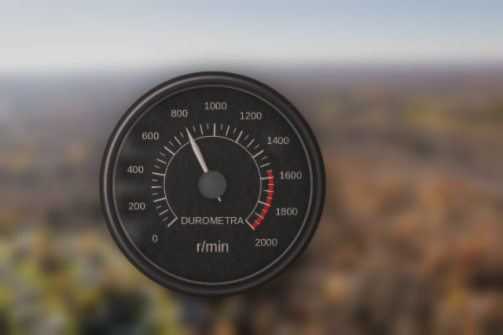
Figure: 800 rpm
